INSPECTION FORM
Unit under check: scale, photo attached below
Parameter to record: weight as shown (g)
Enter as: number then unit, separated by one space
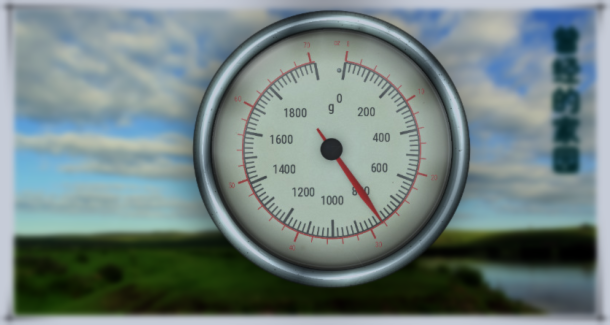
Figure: 800 g
